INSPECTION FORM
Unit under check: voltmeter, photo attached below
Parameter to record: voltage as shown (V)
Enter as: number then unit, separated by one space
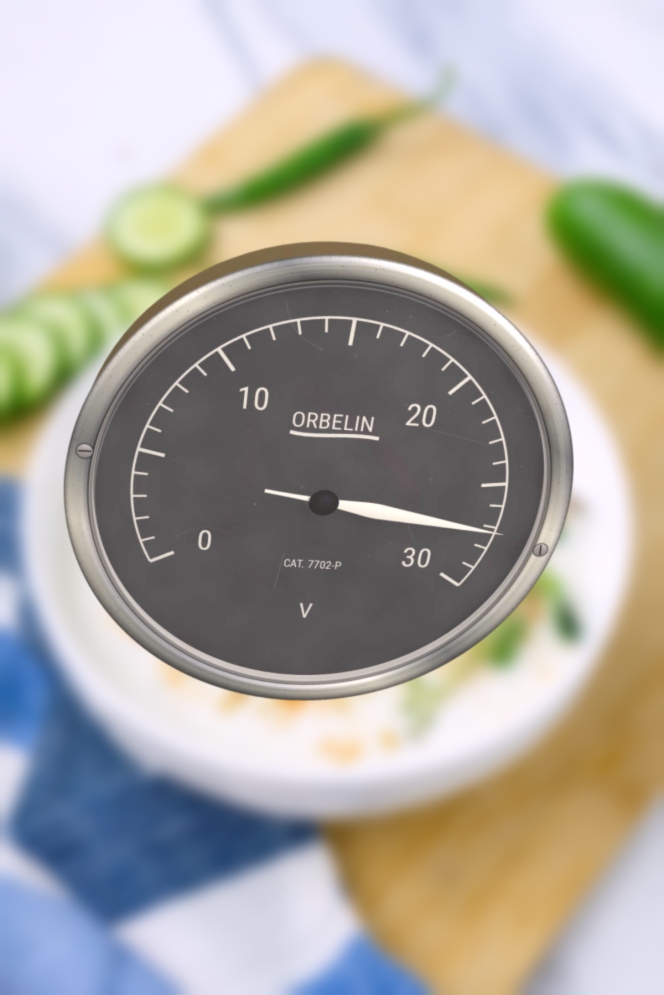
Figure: 27 V
